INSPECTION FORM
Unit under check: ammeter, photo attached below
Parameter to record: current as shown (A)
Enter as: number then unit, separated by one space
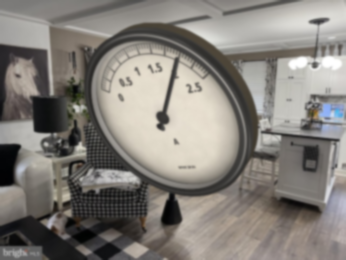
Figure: 2 A
